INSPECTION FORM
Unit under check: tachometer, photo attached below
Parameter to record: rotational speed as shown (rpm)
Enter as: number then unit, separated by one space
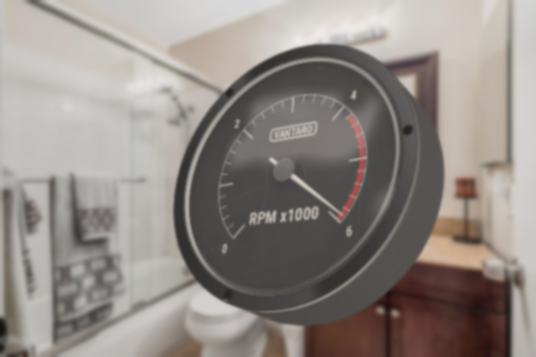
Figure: 5900 rpm
